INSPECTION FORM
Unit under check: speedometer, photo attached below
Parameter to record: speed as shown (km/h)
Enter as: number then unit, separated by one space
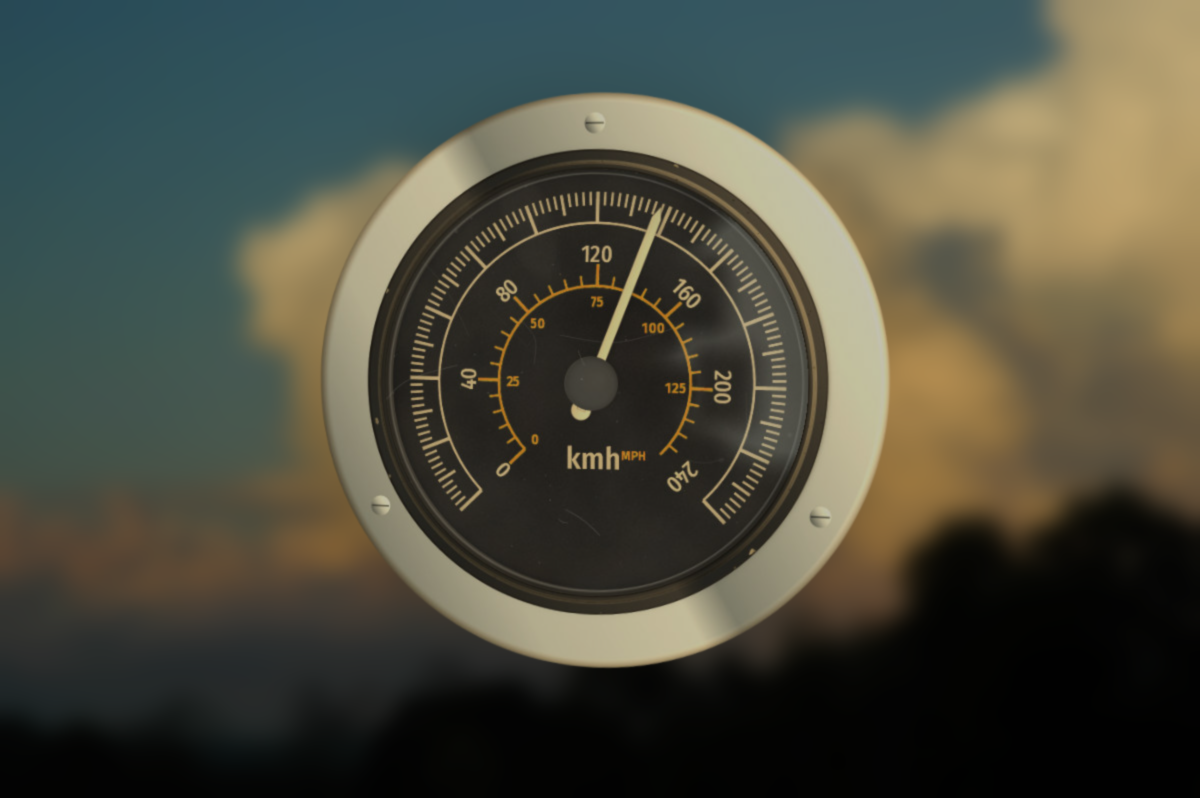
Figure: 138 km/h
